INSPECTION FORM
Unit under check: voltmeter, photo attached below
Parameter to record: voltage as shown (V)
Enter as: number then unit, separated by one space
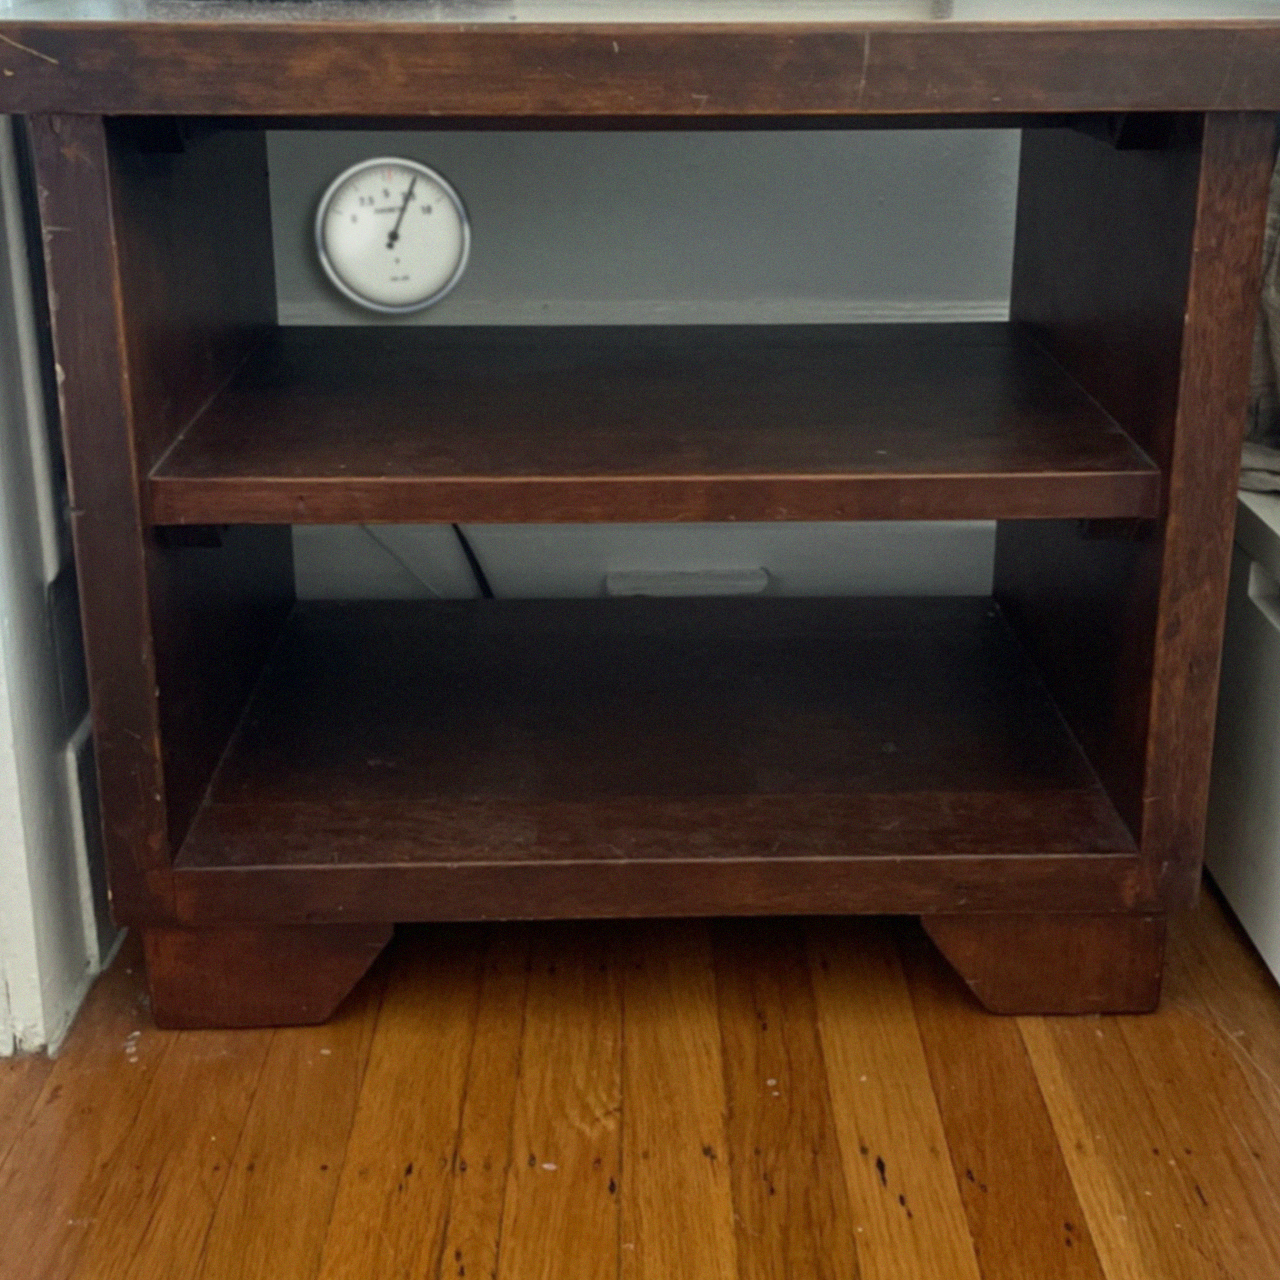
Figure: 7.5 V
